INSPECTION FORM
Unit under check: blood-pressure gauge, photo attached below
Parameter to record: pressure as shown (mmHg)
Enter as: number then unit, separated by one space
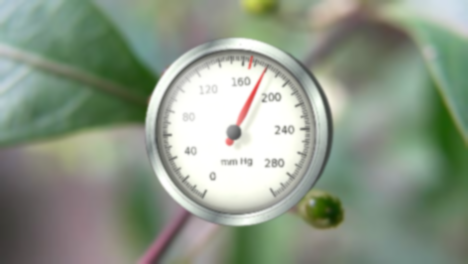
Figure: 180 mmHg
